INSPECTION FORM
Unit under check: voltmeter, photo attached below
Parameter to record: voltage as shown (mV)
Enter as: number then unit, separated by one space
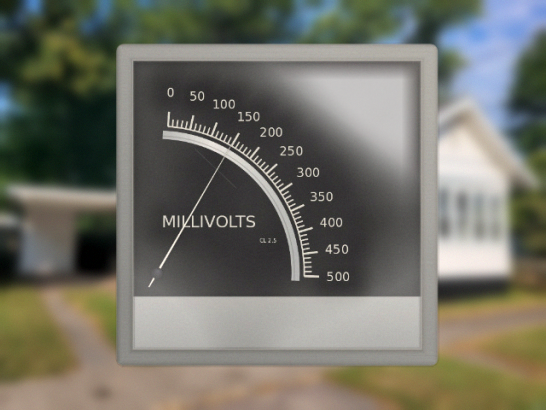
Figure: 150 mV
